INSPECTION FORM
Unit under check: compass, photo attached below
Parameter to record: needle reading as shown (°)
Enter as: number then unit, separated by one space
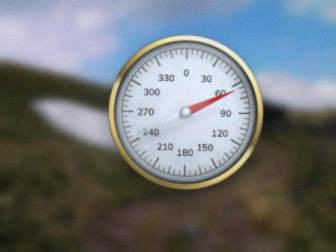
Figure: 65 °
